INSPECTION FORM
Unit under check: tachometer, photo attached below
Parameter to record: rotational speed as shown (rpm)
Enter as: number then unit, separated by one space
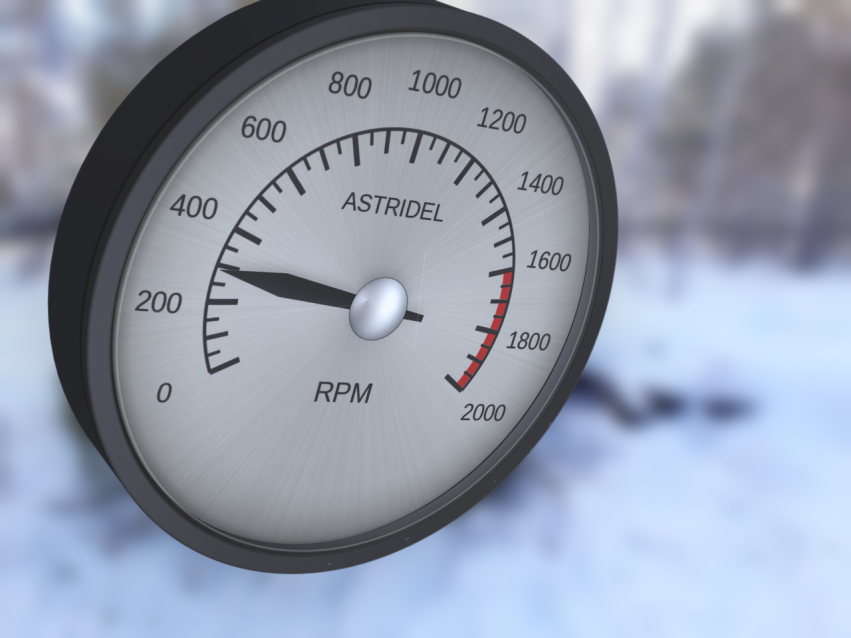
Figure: 300 rpm
